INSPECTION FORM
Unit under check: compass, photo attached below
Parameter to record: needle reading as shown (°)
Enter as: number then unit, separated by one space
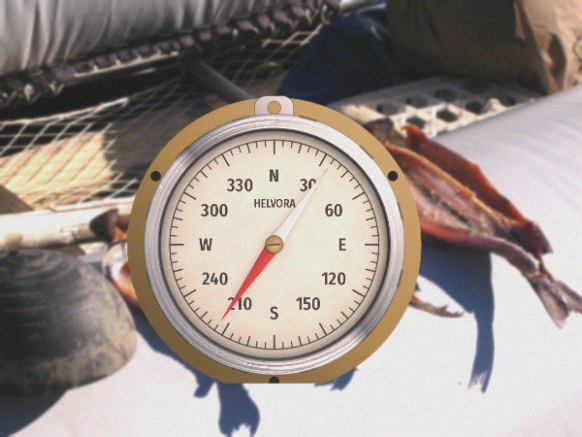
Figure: 215 °
